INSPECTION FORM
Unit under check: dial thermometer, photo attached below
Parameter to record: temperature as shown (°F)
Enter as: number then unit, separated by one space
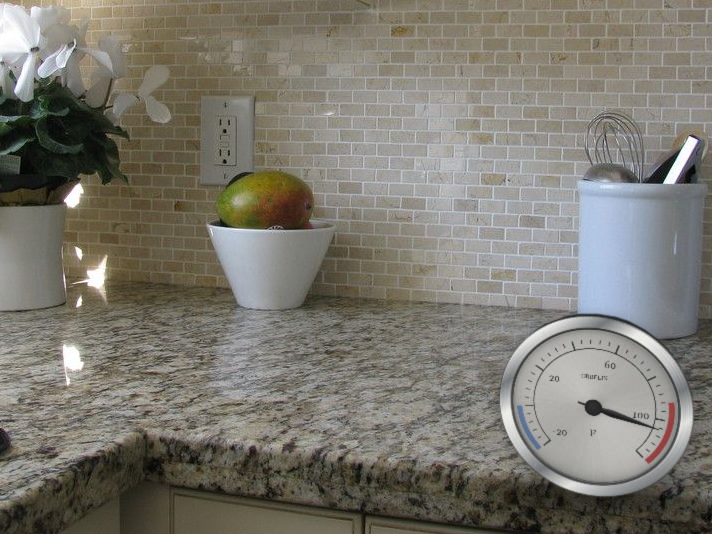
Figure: 104 °F
